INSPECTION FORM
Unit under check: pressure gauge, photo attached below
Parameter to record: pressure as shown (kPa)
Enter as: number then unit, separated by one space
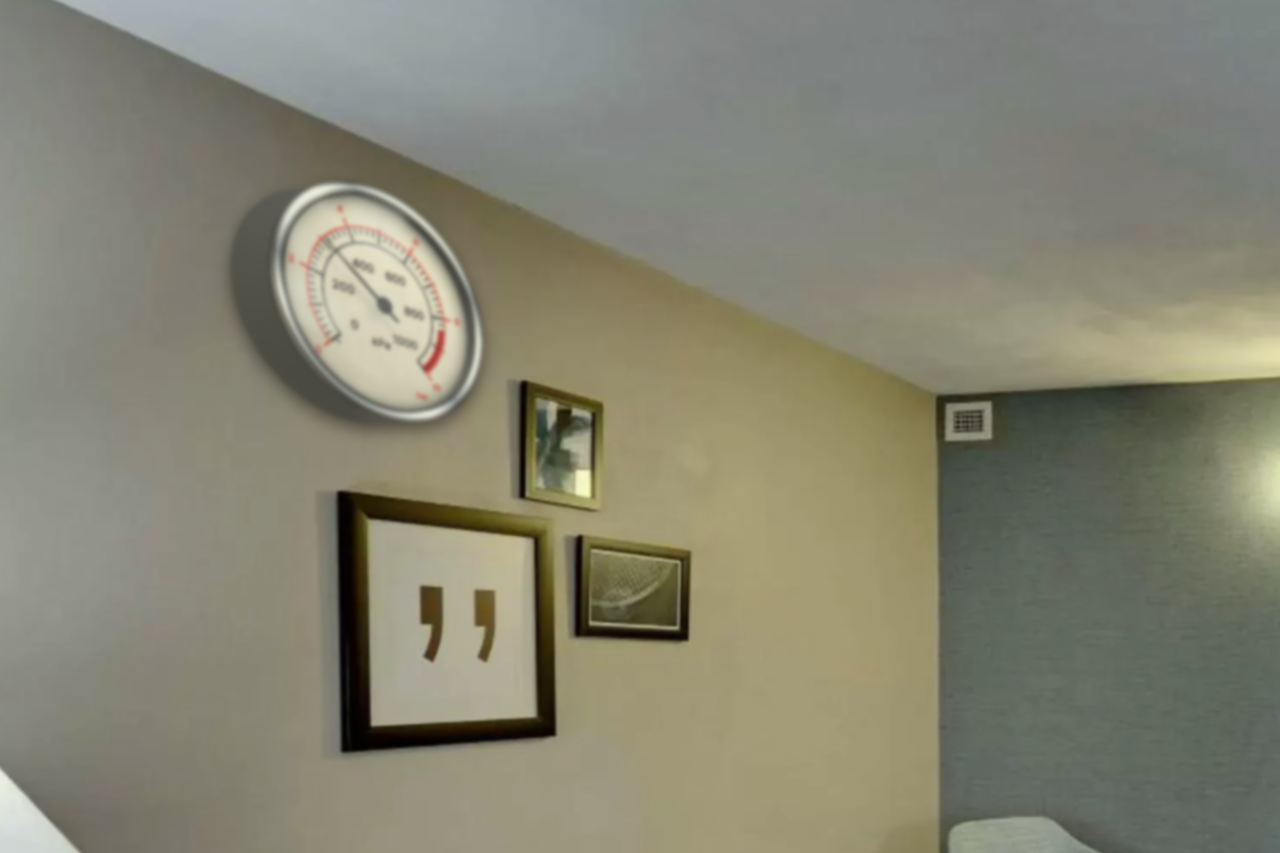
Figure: 300 kPa
